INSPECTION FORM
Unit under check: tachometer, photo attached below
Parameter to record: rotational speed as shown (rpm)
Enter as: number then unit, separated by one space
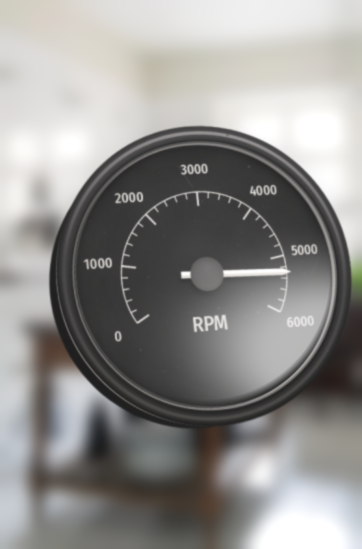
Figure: 5300 rpm
